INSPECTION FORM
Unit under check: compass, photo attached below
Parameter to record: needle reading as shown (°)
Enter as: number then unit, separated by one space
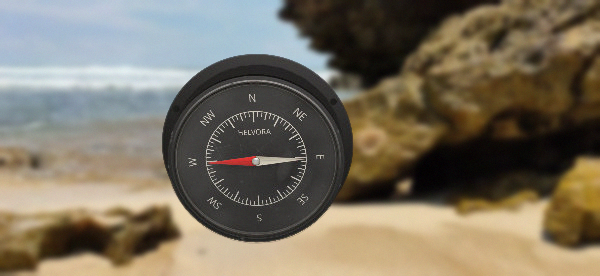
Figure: 270 °
